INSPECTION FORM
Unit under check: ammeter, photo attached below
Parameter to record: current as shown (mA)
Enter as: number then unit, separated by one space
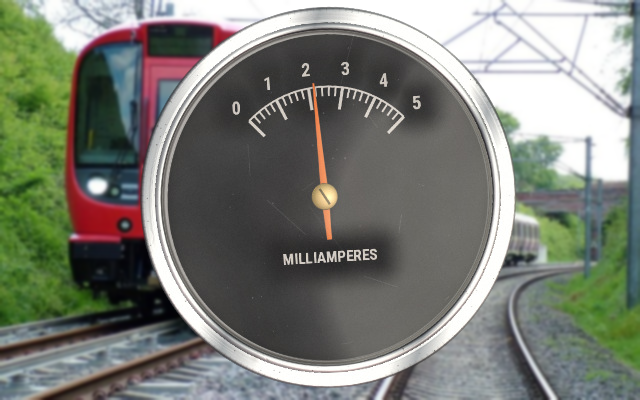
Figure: 2.2 mA
